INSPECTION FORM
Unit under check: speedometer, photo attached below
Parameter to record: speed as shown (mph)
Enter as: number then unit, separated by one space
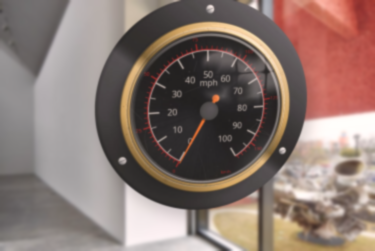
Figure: 0 mph
